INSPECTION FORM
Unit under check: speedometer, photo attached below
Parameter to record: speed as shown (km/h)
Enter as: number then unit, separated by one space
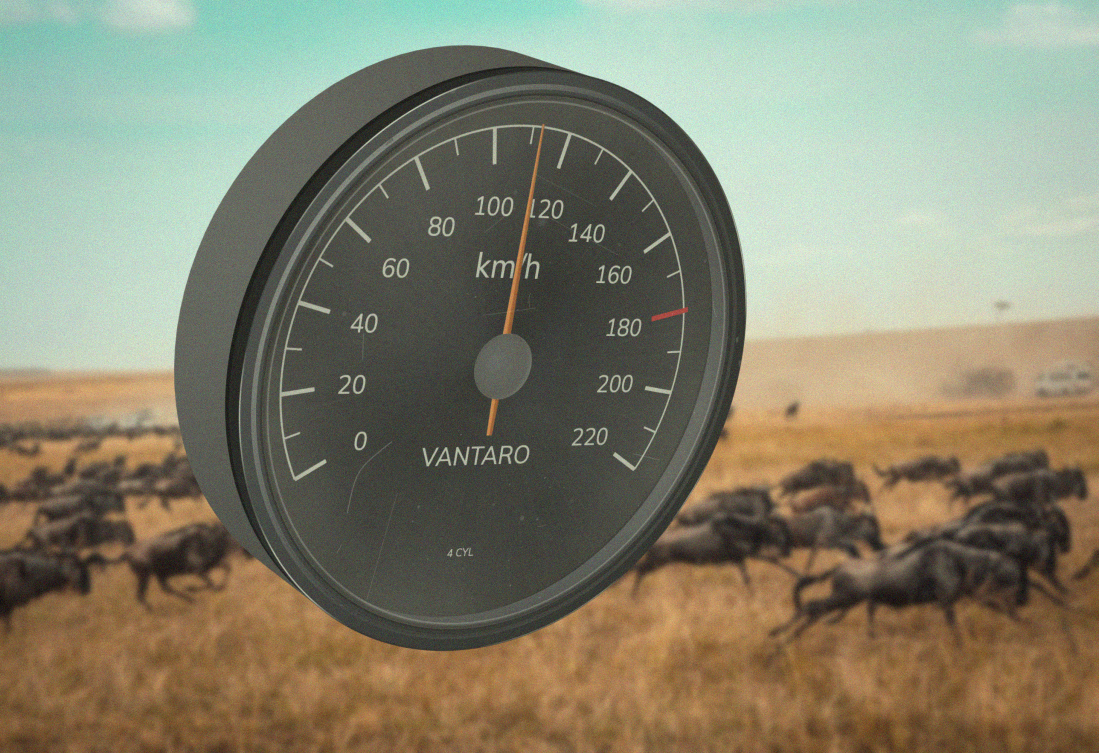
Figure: 110 km/h
